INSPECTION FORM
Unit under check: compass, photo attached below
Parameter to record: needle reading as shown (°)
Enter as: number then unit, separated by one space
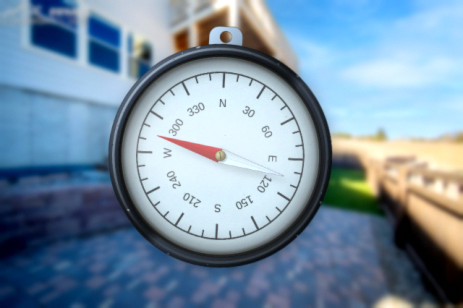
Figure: 285 °
